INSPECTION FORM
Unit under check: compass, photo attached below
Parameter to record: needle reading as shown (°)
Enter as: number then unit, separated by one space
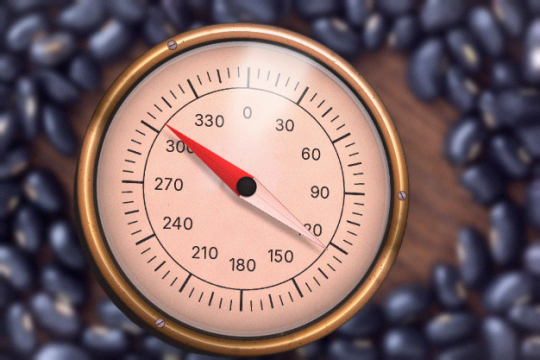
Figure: 305 °
